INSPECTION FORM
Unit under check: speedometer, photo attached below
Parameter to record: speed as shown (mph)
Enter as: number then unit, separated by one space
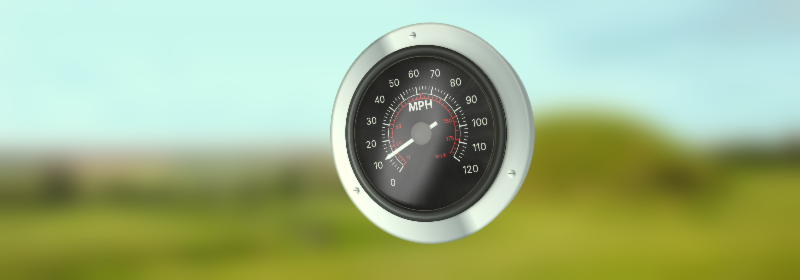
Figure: 10 mph
